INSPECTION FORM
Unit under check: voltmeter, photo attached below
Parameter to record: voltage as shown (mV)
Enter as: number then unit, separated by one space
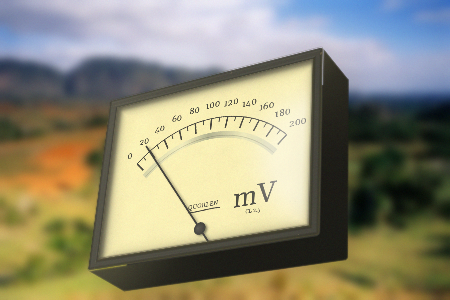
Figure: 20 mV
